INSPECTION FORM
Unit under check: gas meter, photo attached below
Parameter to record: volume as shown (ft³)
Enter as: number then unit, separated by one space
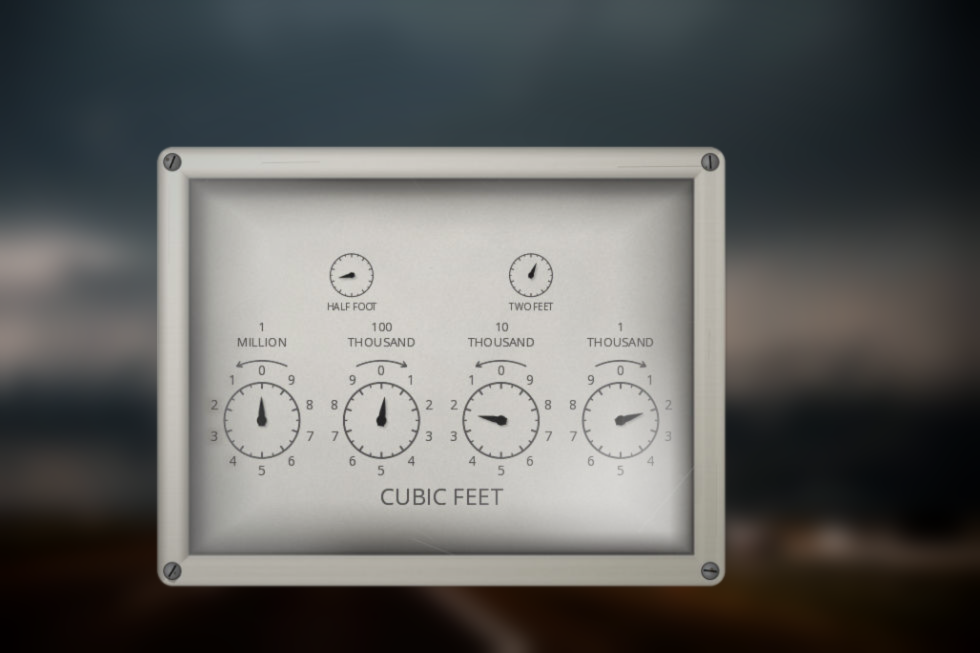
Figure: 2200 ft³
